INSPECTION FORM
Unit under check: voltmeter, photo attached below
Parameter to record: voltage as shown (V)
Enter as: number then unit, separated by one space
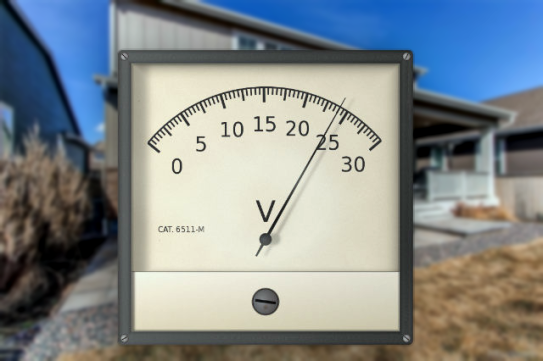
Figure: 24 V
